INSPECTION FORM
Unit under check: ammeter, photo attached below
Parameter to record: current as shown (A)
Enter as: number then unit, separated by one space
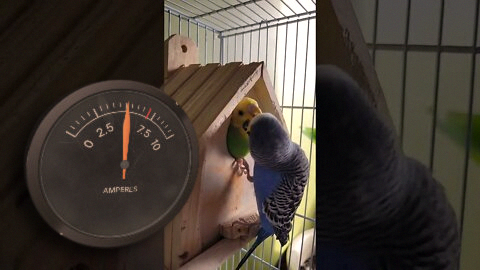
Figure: 5 A
